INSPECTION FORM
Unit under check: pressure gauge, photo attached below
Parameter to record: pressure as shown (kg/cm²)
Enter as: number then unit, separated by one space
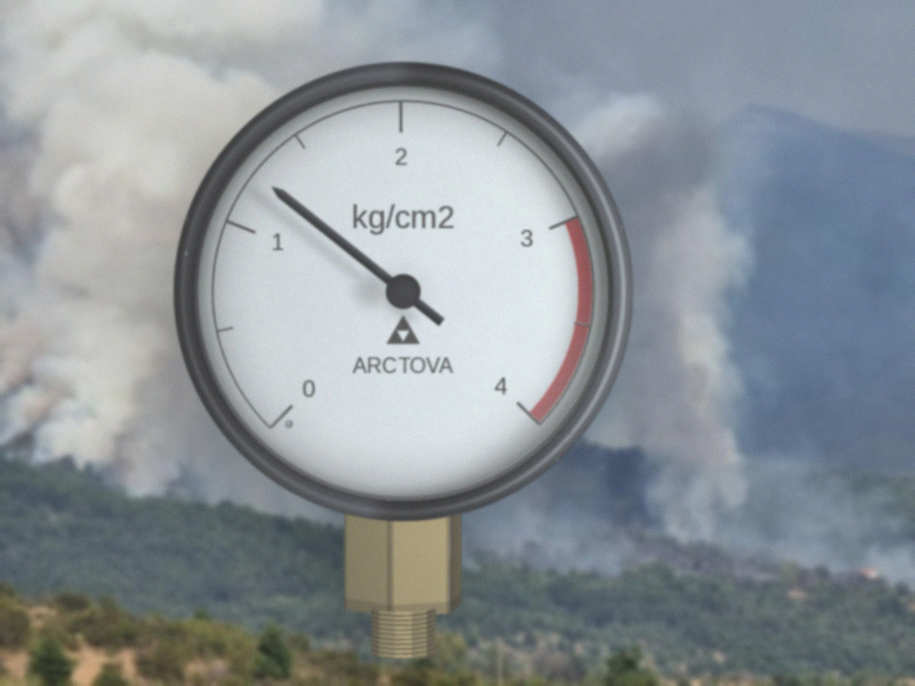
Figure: 1.25 kg/cm²
